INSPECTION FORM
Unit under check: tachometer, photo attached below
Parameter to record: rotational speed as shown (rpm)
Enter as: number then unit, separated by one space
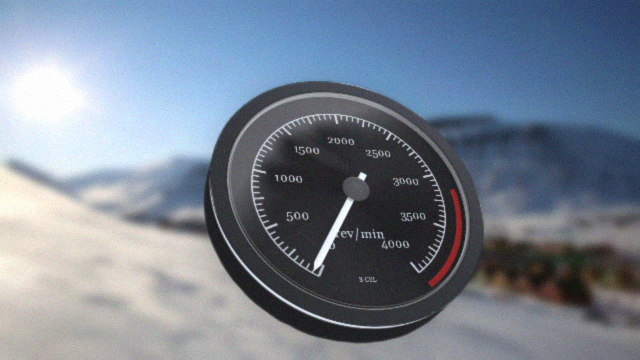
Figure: 50 rpm
